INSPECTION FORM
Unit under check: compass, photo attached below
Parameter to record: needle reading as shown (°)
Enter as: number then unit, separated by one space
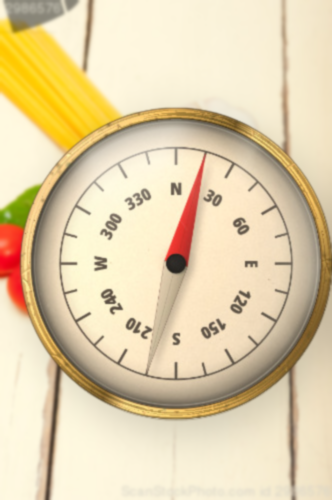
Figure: 15 °
